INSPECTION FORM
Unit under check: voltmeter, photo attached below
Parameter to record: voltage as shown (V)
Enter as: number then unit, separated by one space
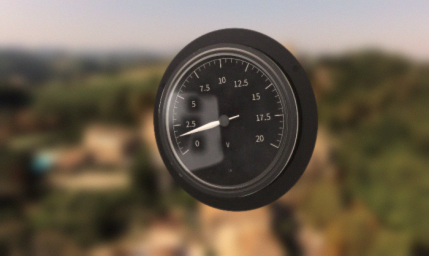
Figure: 1.5 V
